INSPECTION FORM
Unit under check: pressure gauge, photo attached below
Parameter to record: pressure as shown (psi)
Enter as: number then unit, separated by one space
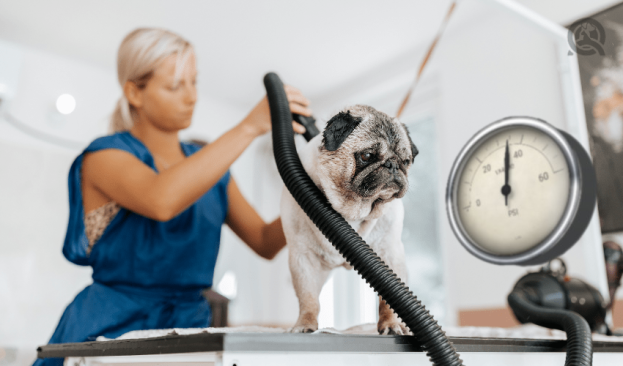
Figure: 35 psi
